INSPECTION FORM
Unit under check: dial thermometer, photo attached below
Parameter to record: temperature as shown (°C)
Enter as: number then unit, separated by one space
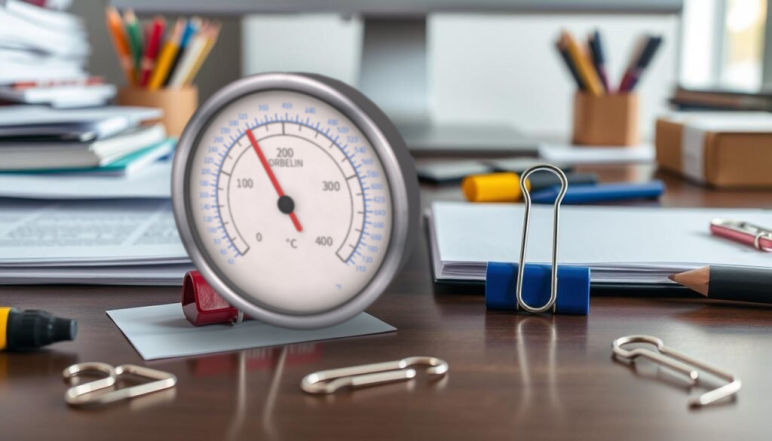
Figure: 160 °C
